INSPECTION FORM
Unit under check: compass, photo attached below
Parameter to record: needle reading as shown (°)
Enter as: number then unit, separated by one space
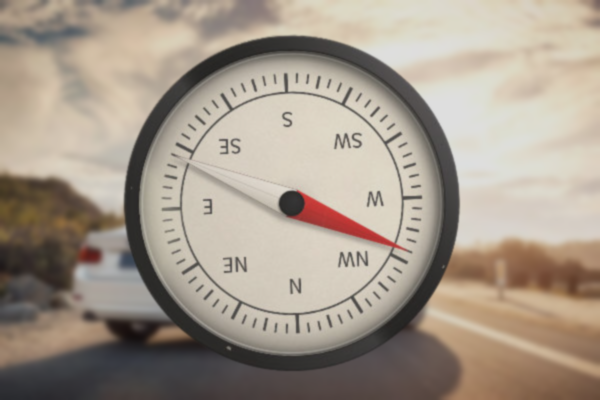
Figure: 295 °
